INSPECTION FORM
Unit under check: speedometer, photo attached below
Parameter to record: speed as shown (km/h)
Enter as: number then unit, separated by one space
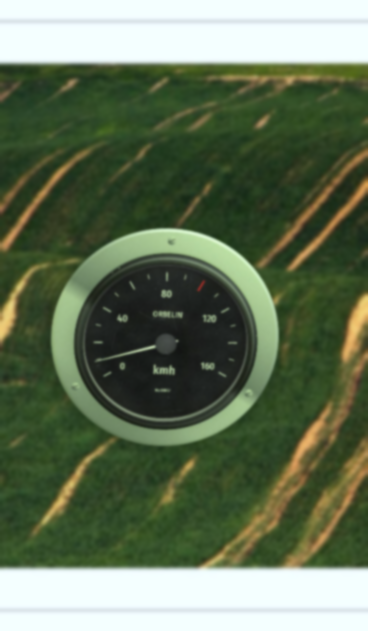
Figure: 10 km/h
